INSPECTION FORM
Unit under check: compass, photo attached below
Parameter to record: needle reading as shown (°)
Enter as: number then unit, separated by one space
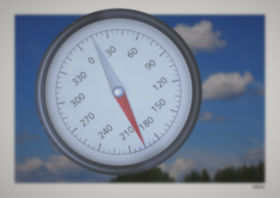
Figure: 195 °
